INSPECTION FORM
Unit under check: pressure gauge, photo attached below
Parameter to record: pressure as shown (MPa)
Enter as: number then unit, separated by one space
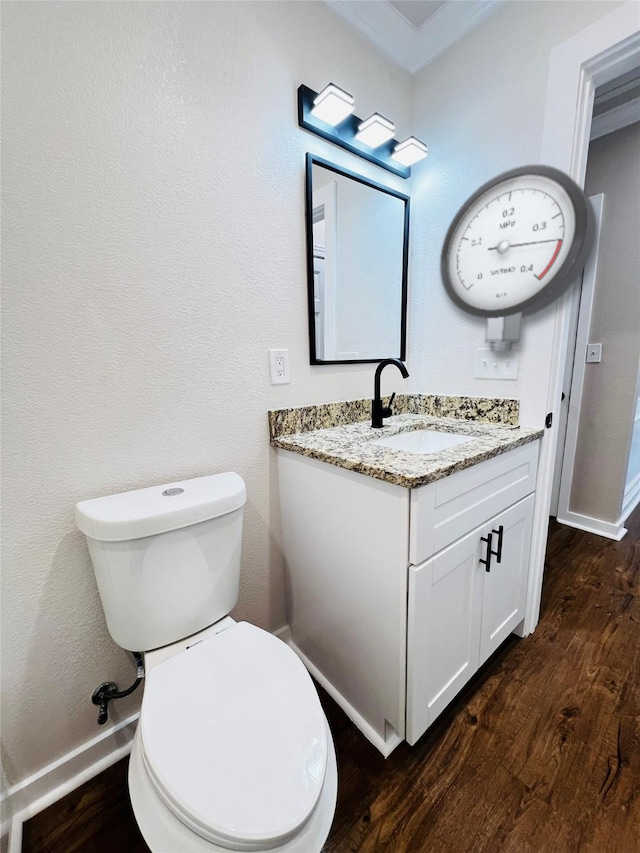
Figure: 0.34 MPa
